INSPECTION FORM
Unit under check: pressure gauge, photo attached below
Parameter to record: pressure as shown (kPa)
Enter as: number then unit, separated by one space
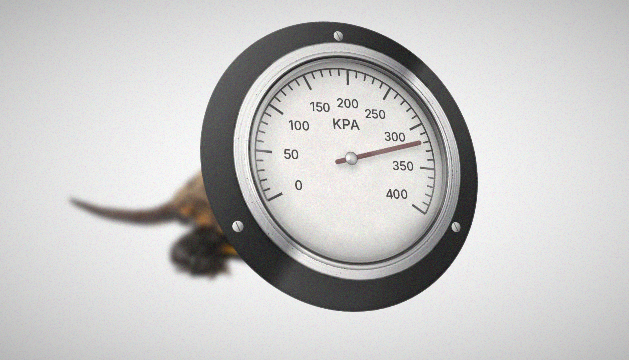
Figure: 320 kPa
